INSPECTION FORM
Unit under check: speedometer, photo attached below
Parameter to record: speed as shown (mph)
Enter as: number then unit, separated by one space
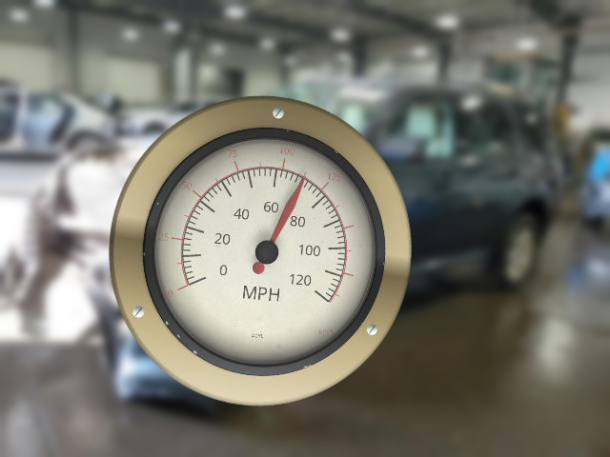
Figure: 70 mph
